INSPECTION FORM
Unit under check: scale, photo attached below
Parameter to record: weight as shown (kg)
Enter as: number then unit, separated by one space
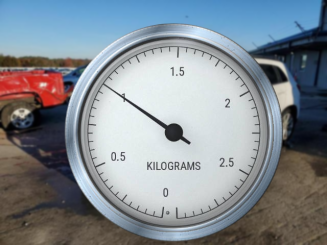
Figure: 1 kg
